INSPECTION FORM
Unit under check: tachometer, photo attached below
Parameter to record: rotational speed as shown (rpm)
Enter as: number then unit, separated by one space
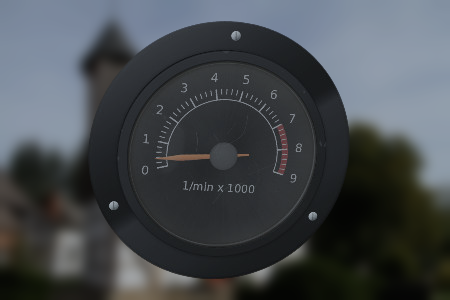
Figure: 400 rpm
